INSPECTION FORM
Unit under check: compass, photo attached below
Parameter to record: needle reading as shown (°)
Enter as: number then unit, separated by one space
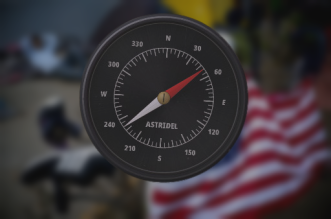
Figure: 50 °
